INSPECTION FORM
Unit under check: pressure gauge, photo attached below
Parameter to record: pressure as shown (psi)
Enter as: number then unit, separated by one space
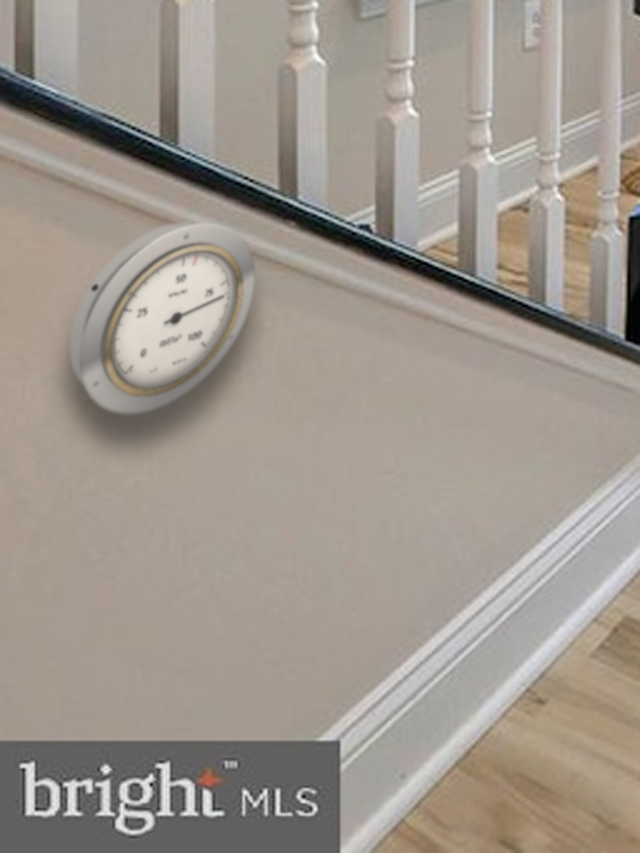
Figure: 80 psi
